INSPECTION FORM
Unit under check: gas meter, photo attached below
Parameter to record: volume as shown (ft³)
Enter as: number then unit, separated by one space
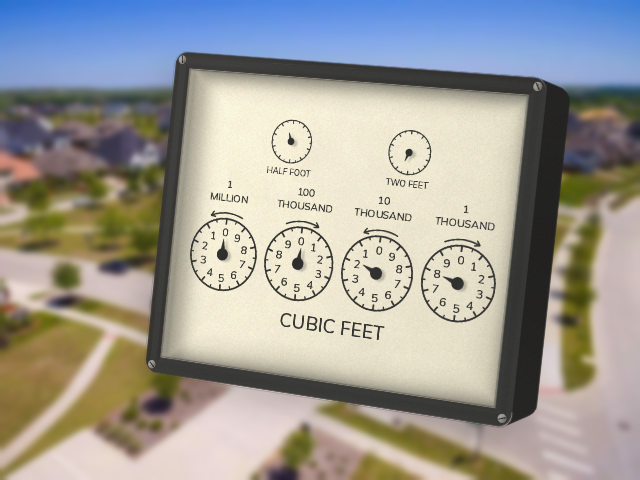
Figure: 1800 ft³
